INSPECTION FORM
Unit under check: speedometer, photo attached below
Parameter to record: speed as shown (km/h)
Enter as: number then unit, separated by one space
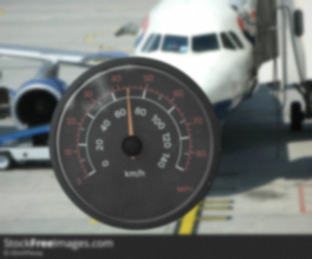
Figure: 70 km/h
